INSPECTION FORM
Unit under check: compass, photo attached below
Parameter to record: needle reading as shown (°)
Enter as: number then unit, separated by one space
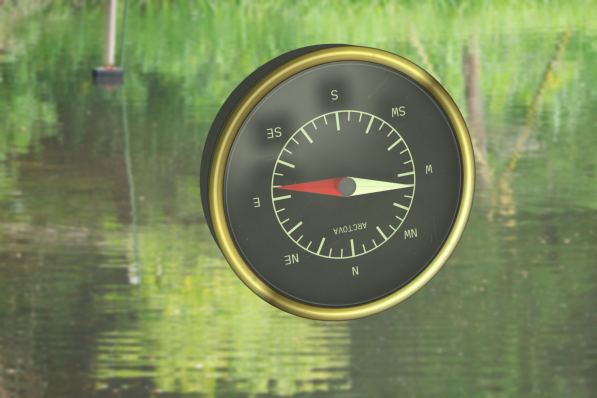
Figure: 100 °
